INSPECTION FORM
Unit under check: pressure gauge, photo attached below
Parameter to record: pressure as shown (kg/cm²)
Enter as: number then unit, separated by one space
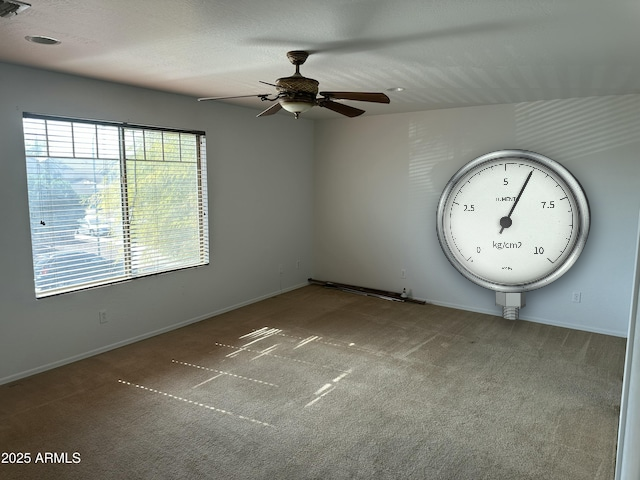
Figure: 6 kg/cm²
